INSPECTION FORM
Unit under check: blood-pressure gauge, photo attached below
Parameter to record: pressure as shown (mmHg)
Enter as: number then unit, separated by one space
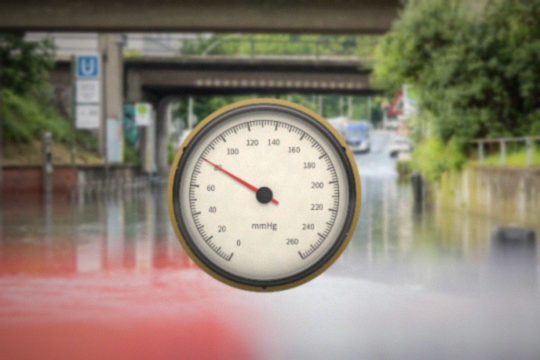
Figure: 80 mmHg
